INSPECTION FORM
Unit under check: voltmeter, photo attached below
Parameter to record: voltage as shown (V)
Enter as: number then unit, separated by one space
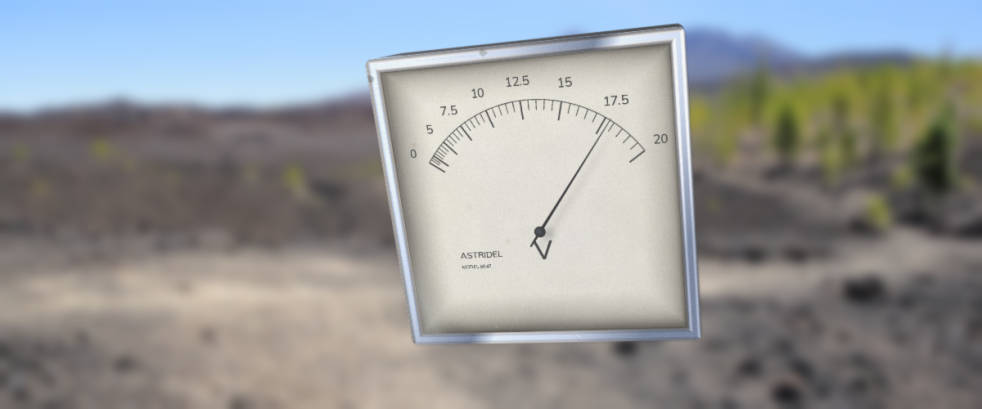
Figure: 17.75 V
